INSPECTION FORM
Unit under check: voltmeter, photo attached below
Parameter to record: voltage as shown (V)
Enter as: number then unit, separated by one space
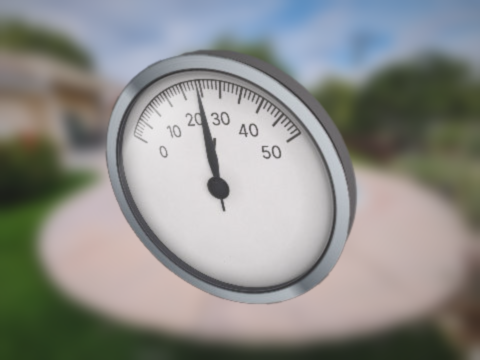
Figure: 25 V
